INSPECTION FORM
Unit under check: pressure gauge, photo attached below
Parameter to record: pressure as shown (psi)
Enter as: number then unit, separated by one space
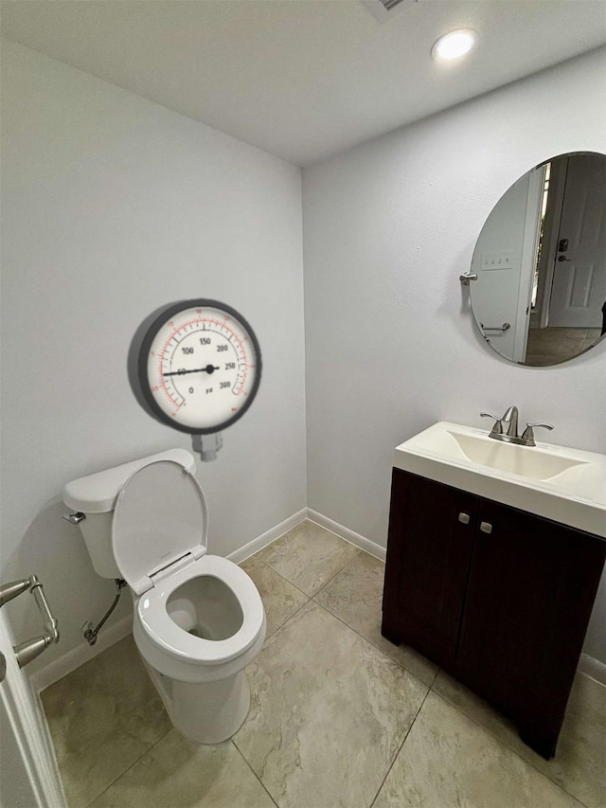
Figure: 50 psi
